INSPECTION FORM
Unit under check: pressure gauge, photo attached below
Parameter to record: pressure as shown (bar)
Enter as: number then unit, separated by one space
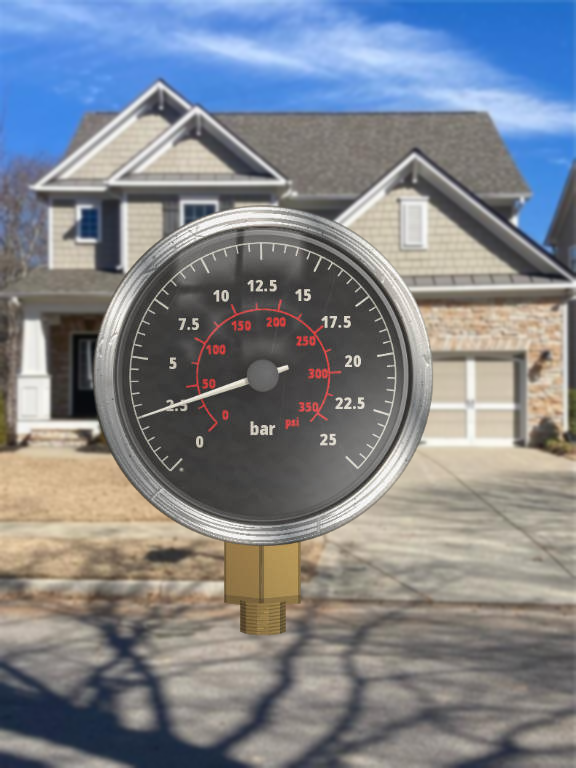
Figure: 2.5 bar
